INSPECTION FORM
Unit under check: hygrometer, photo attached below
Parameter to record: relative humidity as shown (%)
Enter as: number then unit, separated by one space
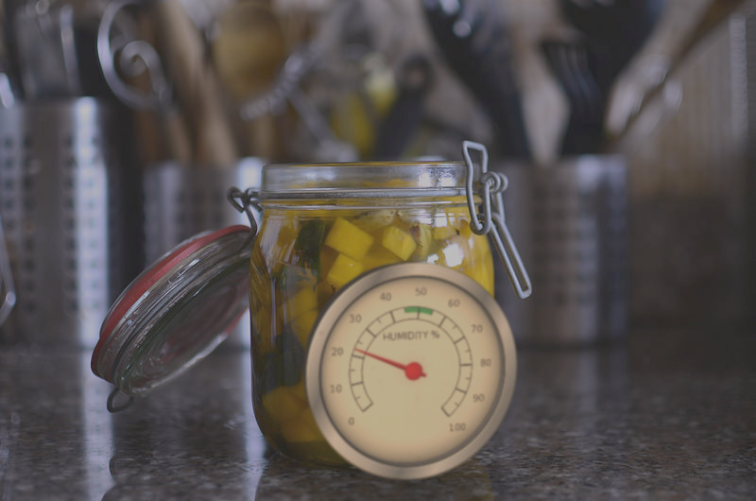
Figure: 22.5 %
